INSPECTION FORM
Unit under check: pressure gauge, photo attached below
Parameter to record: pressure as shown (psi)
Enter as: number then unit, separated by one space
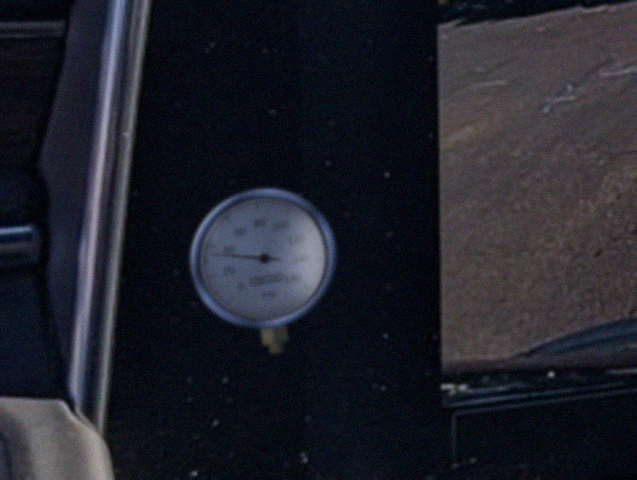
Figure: 35 psi
